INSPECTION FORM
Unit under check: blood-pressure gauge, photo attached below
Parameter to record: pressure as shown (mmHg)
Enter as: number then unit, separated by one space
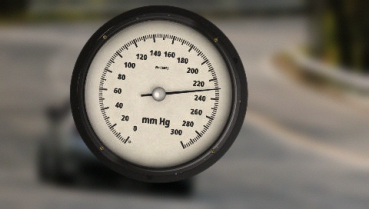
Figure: 230 mmHg
